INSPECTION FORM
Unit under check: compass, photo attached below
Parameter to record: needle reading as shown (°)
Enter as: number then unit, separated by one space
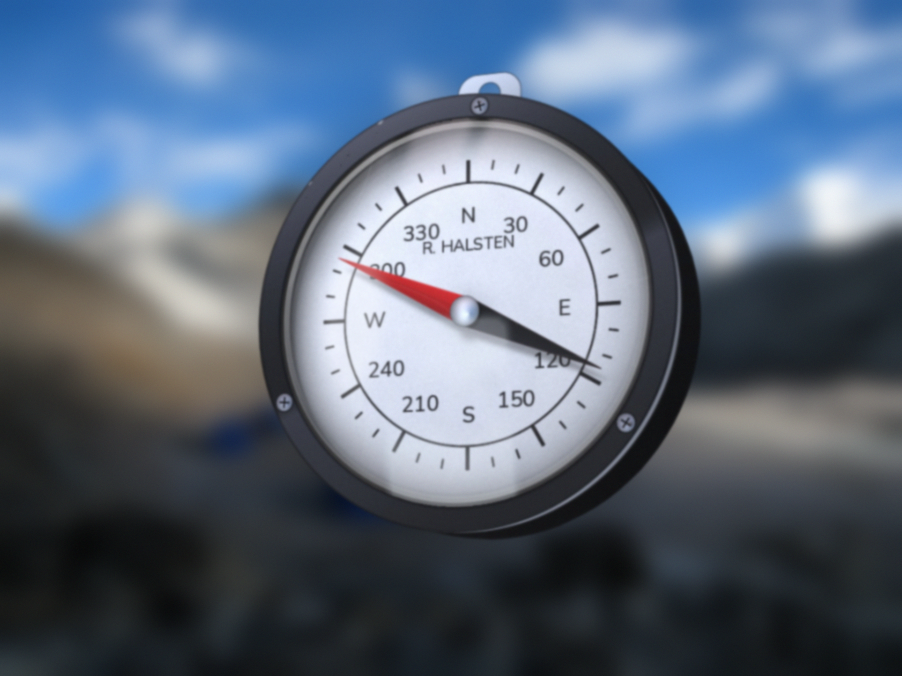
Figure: 295 °
